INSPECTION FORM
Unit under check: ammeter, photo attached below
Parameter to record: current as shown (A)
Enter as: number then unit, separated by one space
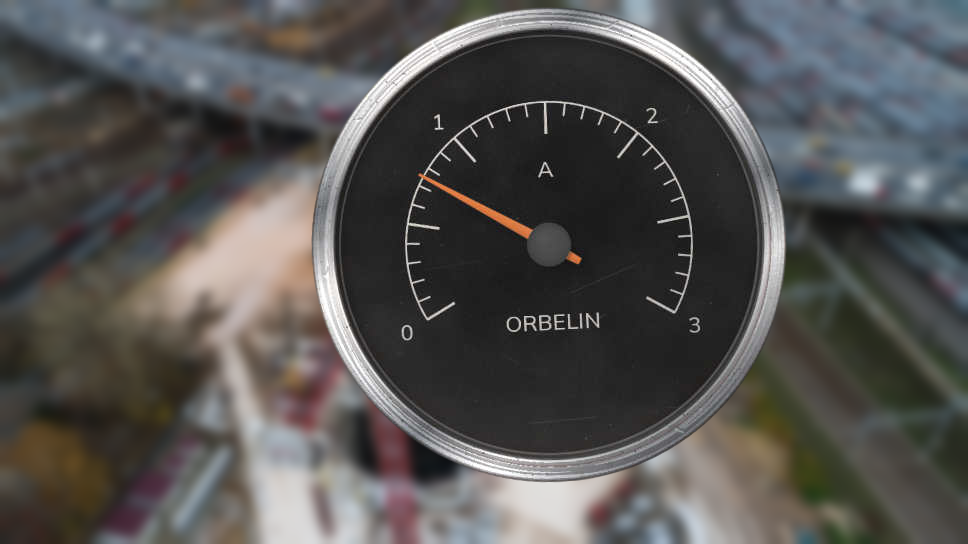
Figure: 0.75 A
